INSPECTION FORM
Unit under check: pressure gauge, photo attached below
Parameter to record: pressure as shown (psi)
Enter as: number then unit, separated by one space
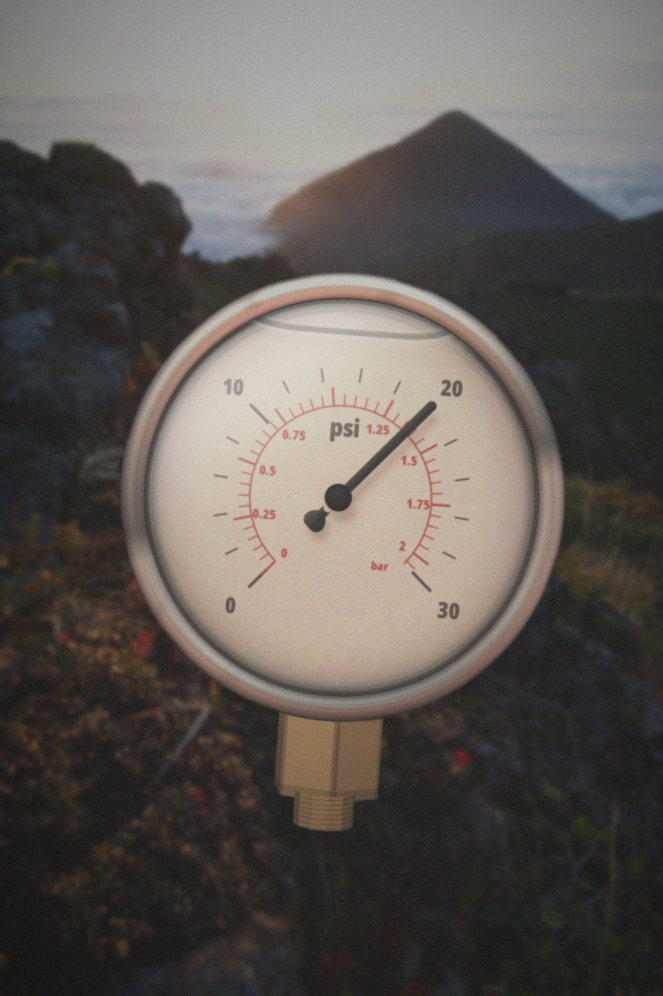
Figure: 20 psi
